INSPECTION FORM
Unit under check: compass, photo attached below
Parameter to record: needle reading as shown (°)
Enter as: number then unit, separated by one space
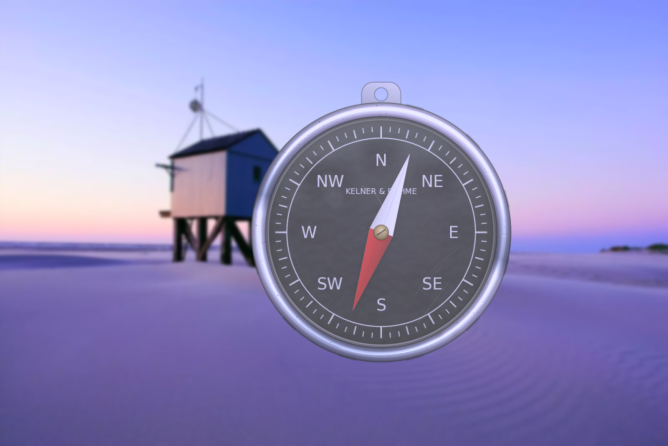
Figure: 200 °
